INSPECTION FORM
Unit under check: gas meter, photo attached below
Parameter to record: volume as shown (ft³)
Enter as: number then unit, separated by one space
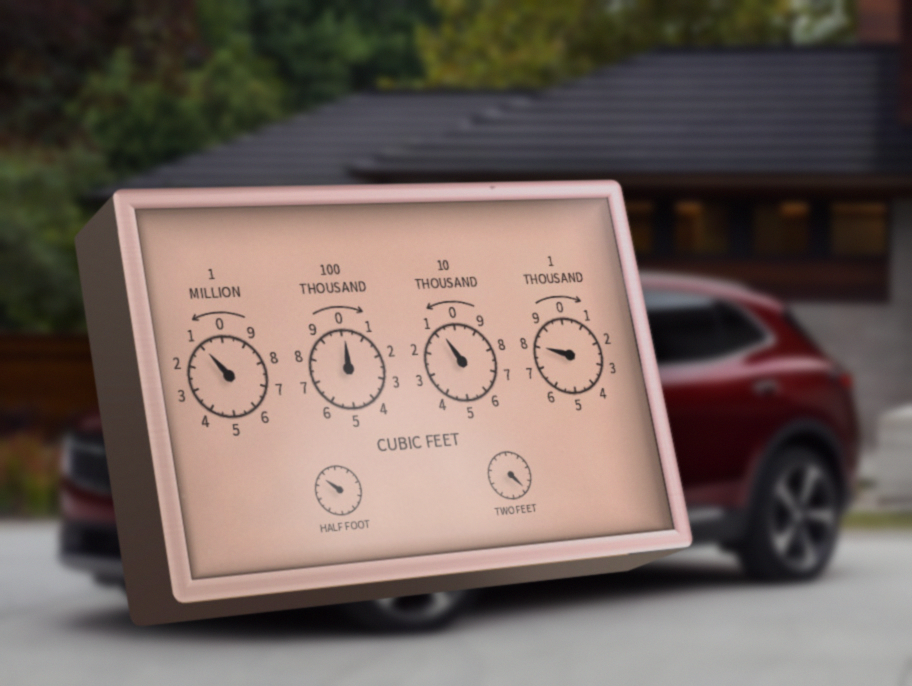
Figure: 100800 ft³
